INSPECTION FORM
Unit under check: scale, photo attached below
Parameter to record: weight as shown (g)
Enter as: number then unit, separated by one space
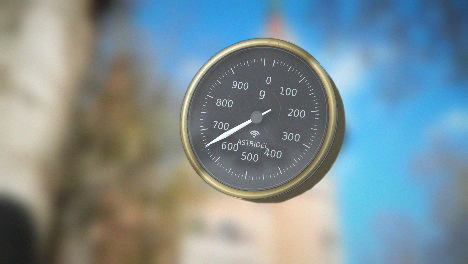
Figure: 650 g
